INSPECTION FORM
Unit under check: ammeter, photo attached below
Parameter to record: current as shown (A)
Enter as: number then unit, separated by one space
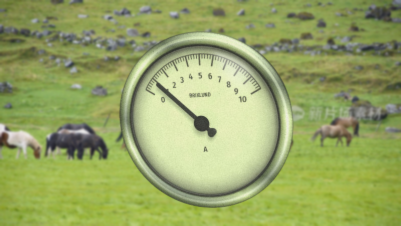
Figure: 1 A
